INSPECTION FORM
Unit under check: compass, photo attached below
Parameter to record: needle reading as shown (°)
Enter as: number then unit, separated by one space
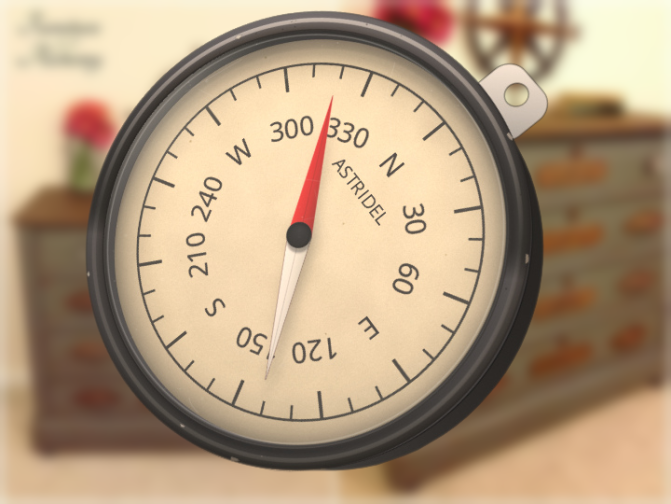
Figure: 320 °
